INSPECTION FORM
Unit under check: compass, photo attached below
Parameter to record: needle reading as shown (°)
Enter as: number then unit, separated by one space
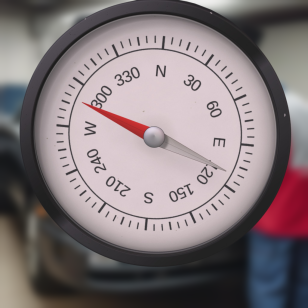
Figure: 290 °
